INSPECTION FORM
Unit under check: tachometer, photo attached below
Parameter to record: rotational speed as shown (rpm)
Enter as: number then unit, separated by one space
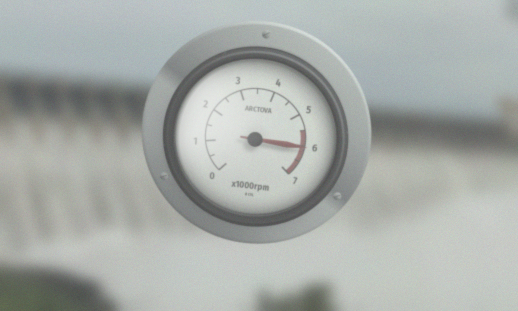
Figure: 6000 rpm
